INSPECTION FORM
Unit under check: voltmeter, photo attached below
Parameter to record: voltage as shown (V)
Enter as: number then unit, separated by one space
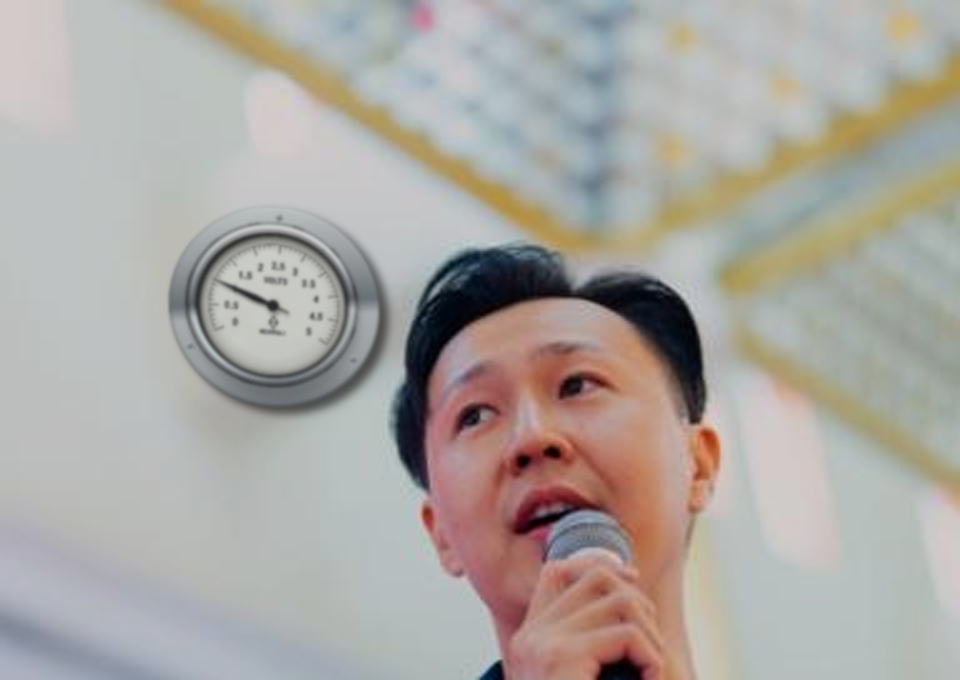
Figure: 1 V
